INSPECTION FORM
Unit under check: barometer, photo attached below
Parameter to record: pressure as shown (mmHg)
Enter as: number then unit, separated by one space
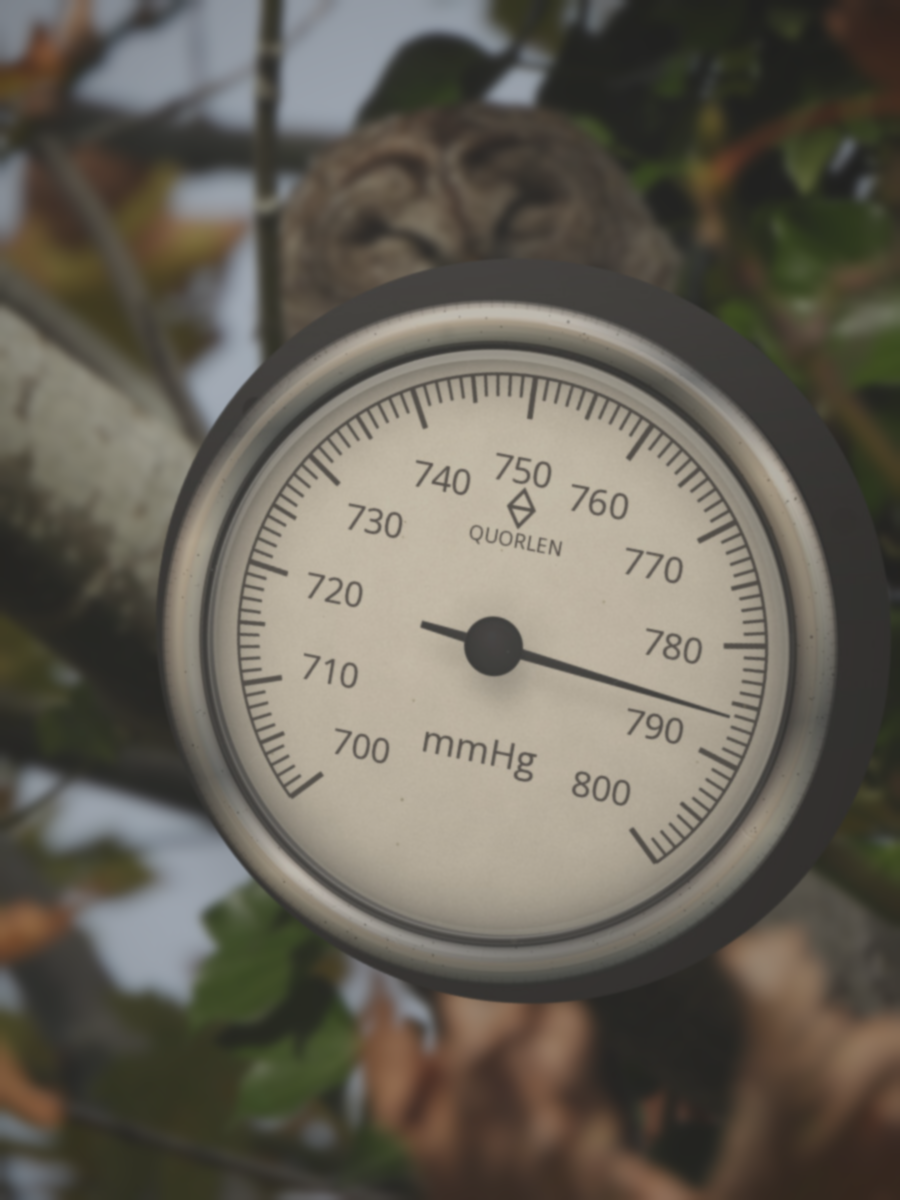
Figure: 786 mmHg
